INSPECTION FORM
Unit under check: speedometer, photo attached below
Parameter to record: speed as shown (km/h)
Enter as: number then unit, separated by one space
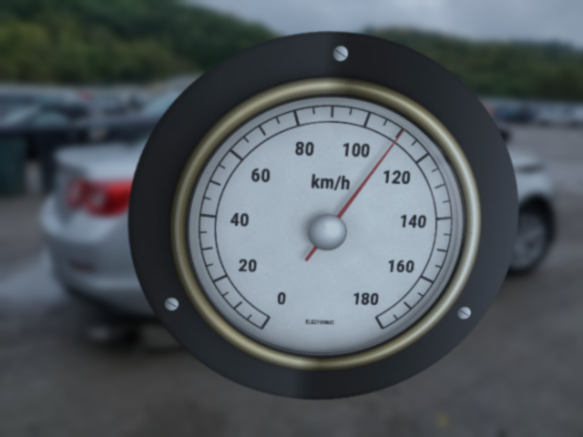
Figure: 110 km/h
